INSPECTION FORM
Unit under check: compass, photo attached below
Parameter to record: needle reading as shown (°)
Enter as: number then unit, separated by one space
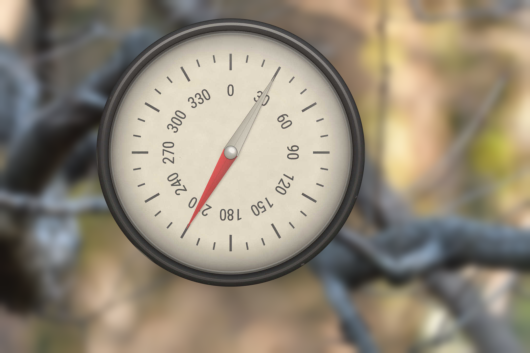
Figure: 210 °
